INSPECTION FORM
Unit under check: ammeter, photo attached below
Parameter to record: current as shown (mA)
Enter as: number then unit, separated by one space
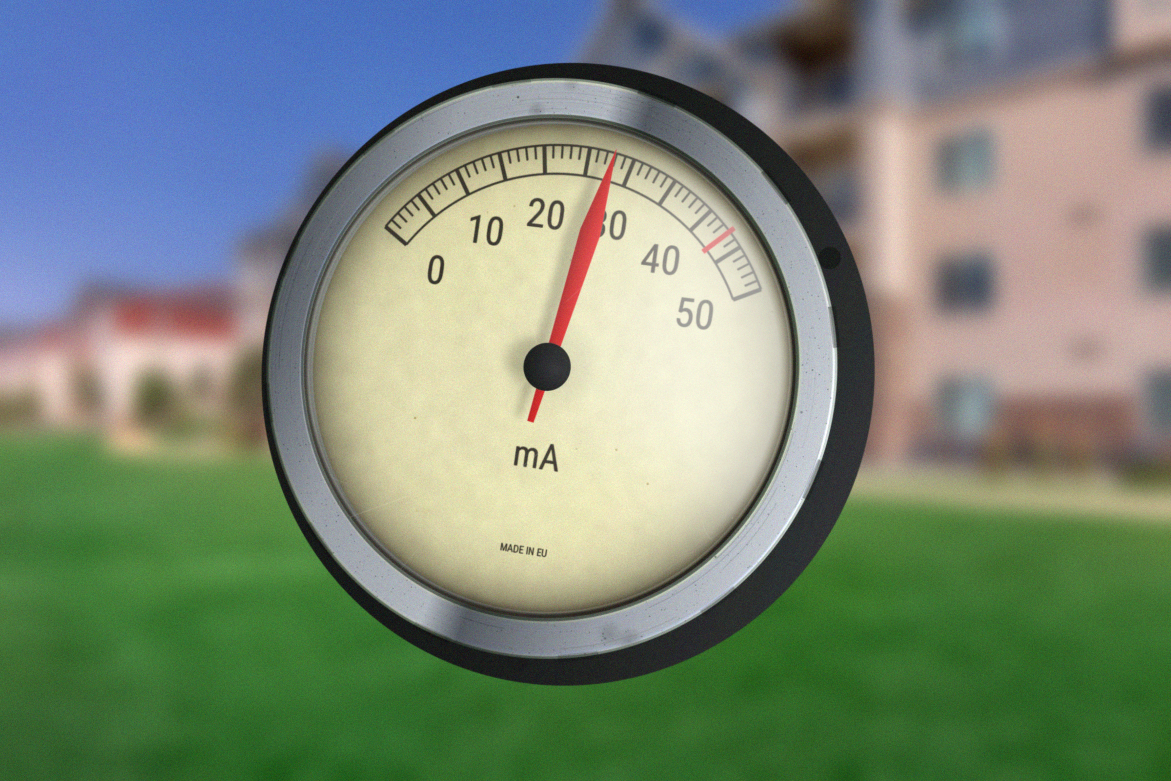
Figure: 28 mA
